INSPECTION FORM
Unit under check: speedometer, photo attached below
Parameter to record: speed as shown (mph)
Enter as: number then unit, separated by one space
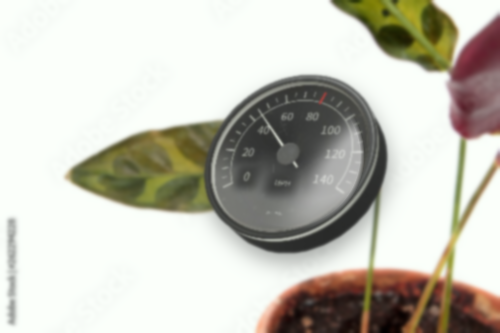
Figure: 45 mph
